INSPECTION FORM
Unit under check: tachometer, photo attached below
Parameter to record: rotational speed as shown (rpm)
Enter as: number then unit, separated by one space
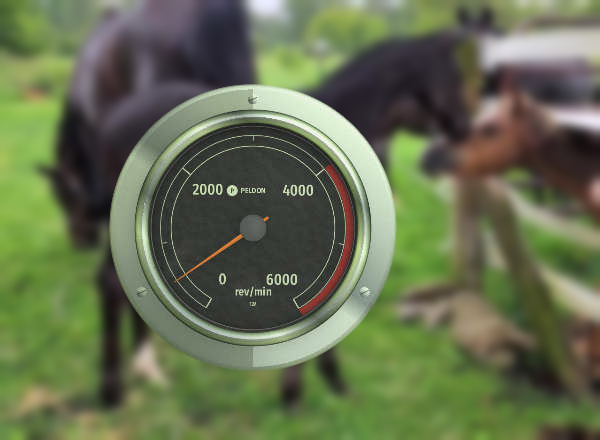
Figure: 500 rpm
